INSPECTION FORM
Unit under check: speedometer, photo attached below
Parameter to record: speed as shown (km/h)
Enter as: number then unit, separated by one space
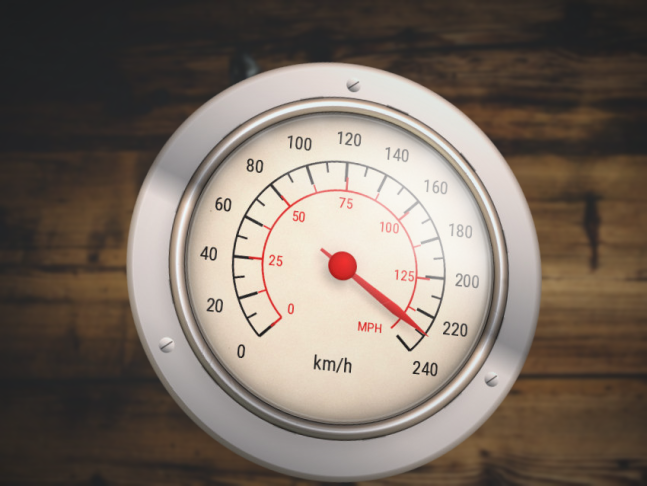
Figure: 230 km/h
